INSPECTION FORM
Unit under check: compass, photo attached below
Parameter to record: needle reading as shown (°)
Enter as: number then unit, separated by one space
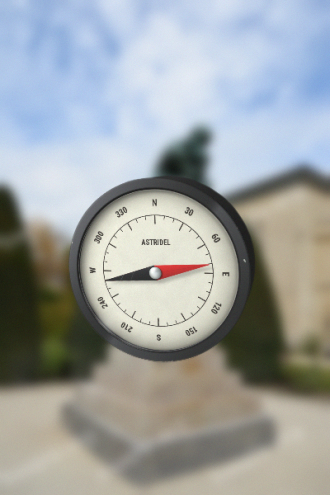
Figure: 80 °
